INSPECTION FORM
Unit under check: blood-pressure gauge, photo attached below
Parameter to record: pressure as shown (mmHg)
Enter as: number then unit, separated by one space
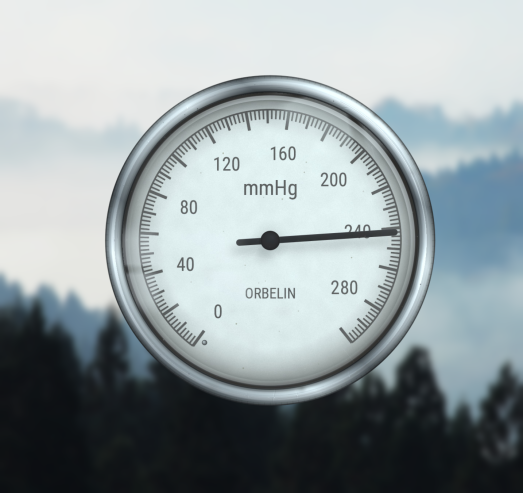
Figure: 242 mmHg
